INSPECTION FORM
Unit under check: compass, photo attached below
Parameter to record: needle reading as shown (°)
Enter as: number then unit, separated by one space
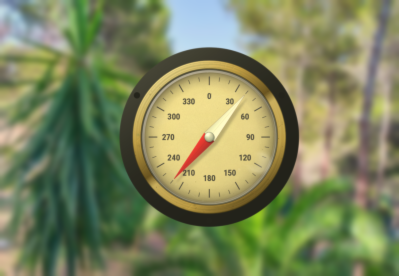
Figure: 220 °
